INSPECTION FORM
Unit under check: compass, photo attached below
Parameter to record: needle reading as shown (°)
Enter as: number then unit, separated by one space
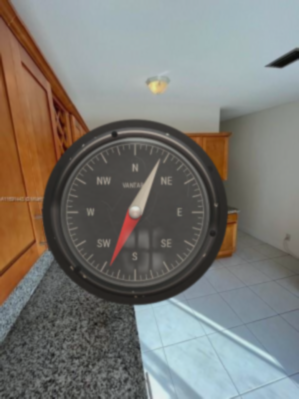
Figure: 205 °
